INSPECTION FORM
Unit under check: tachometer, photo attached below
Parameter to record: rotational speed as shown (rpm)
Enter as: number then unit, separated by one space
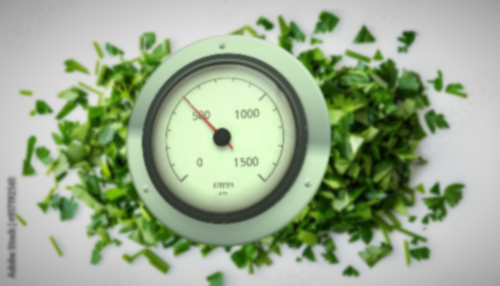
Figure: 500 rpm
